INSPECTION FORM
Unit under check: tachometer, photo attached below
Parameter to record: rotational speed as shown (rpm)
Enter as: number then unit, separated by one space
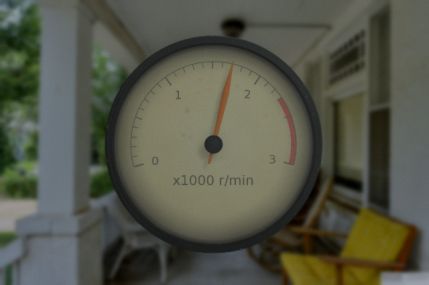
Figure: 1700 rpm
